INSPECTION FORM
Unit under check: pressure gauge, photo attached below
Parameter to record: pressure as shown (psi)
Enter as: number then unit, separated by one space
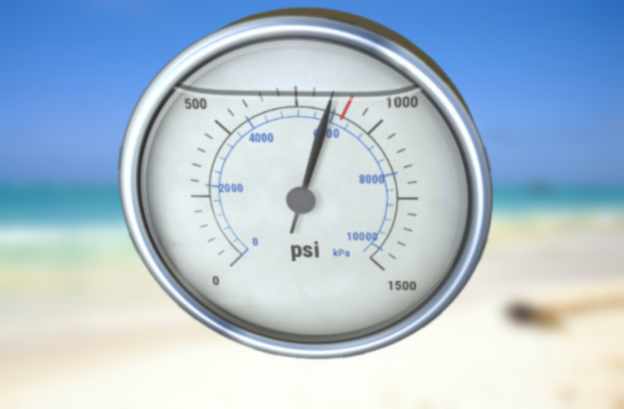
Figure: 850 psi
